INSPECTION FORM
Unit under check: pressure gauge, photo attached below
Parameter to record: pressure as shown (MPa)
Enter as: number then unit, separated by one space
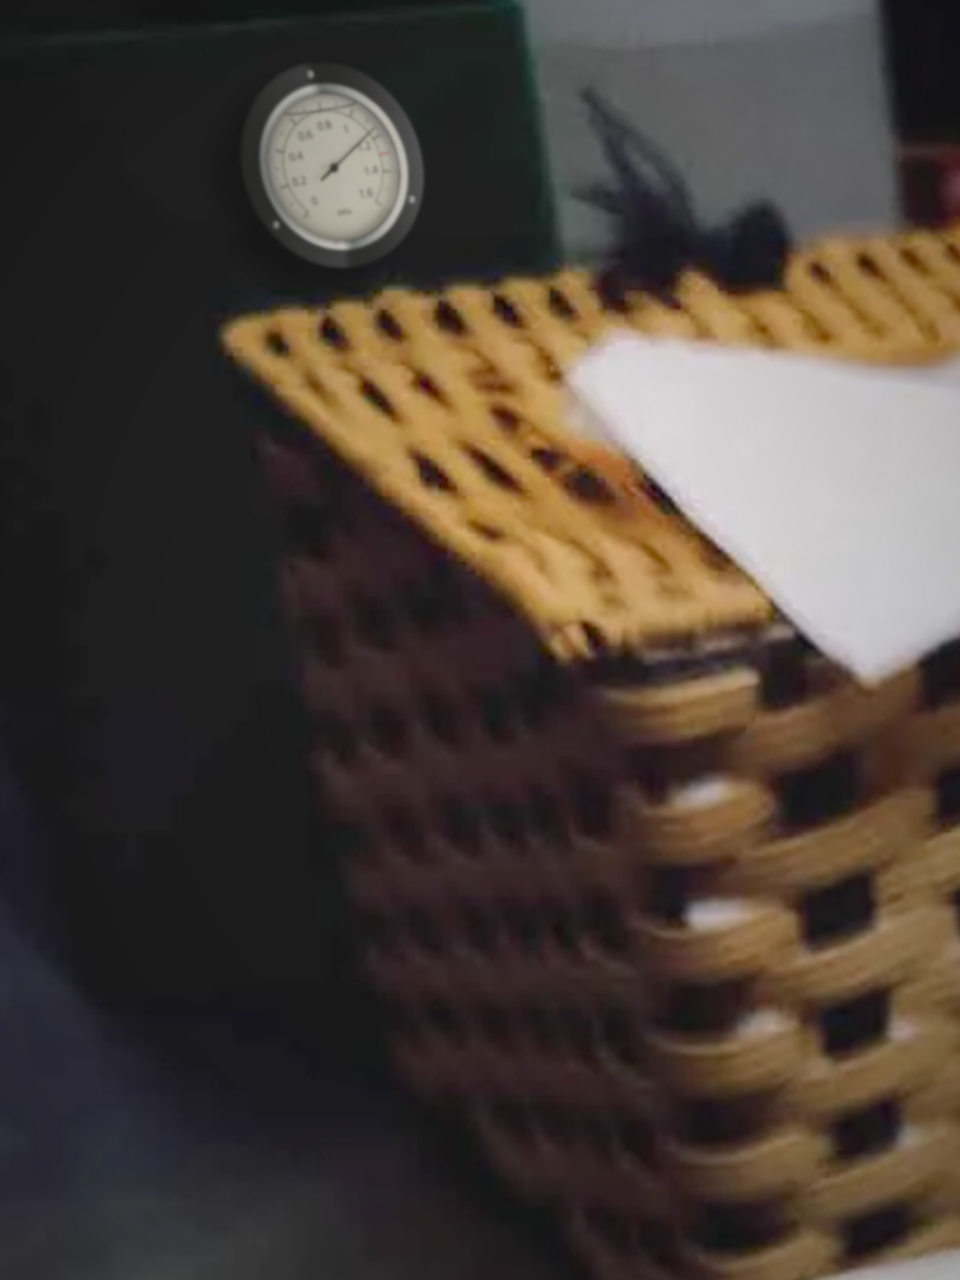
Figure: 1.15 MPa
